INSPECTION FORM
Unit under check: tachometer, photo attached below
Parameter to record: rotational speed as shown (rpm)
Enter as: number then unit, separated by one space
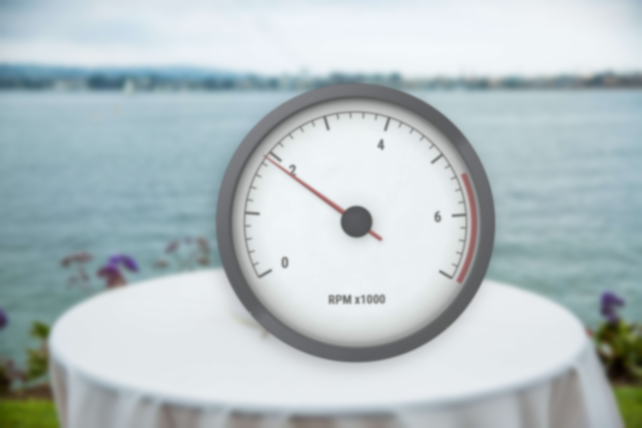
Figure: 1900 rpm
